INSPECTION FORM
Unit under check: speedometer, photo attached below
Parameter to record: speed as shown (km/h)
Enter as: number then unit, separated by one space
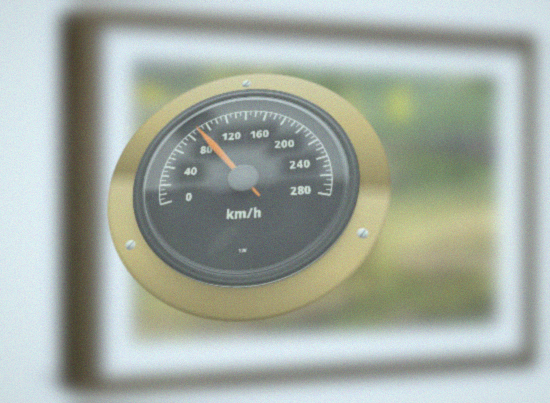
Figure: 90 km/h
